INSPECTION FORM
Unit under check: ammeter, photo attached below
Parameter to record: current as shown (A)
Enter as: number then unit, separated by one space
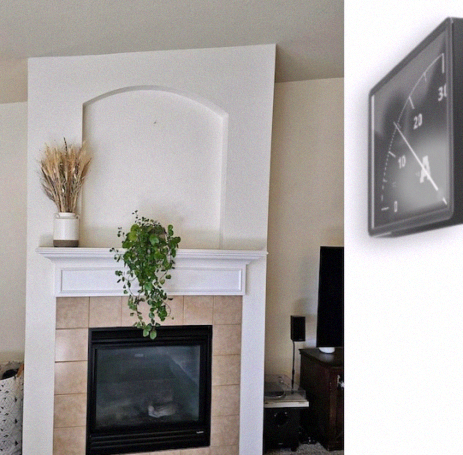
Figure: 15 A
